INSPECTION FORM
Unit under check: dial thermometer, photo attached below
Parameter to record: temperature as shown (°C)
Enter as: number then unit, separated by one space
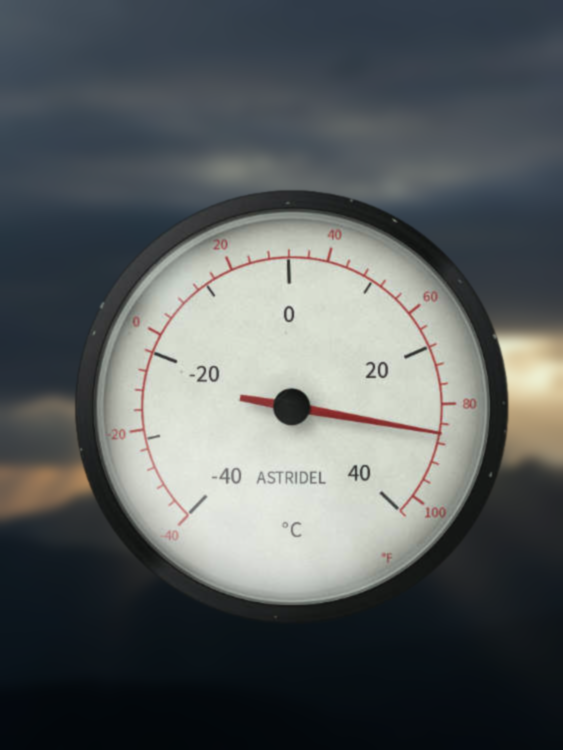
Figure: 30 °C
